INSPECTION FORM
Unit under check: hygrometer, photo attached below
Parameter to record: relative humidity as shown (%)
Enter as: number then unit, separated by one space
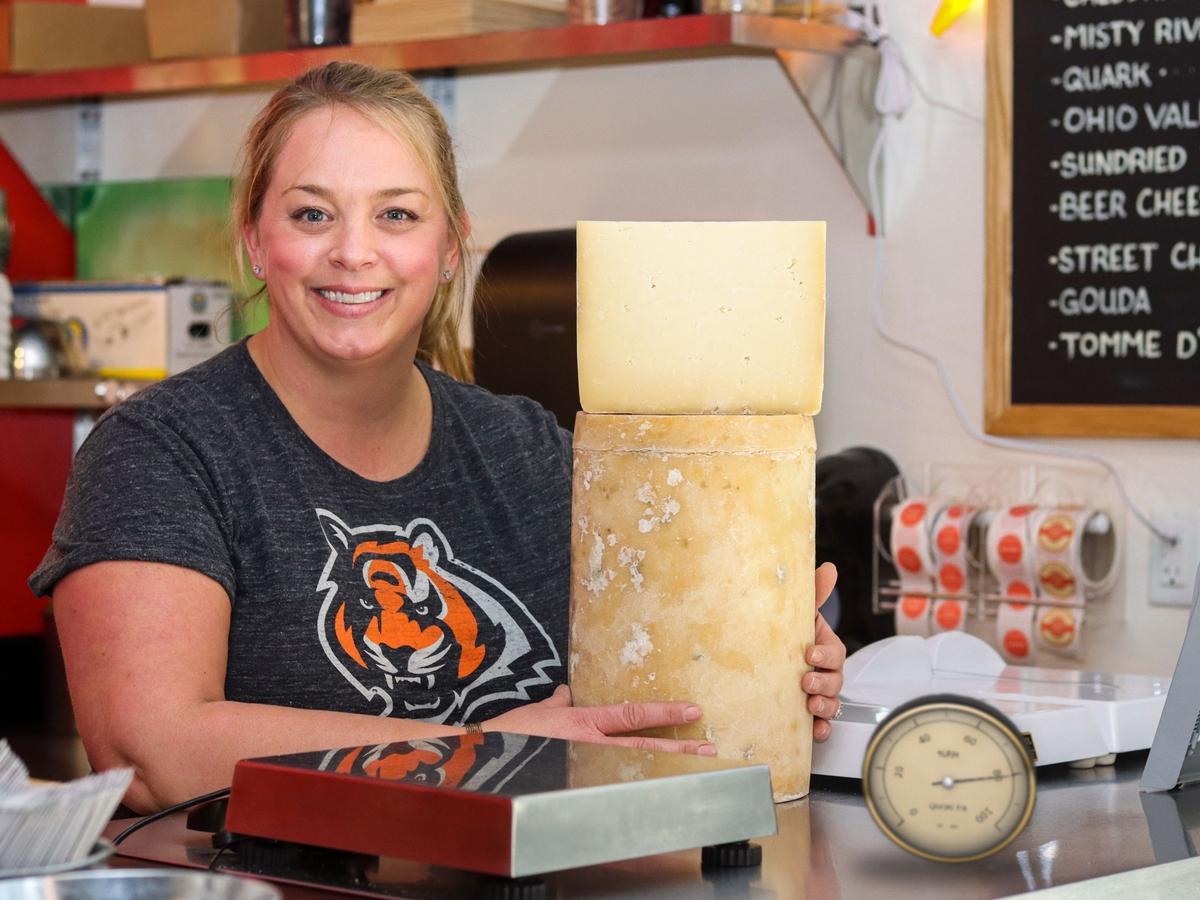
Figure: 80 %
